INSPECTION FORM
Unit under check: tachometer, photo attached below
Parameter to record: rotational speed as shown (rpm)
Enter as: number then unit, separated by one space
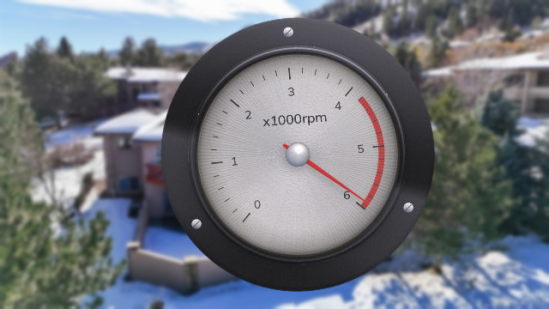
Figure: 5900 rpm
